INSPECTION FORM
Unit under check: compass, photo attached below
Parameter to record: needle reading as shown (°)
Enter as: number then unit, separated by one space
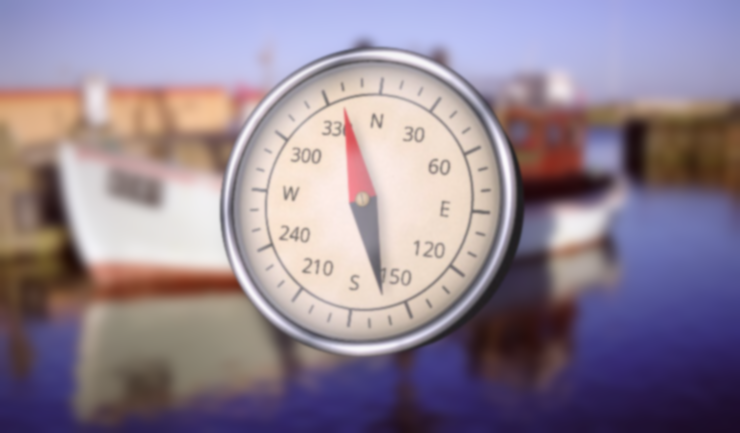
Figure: 340 °
